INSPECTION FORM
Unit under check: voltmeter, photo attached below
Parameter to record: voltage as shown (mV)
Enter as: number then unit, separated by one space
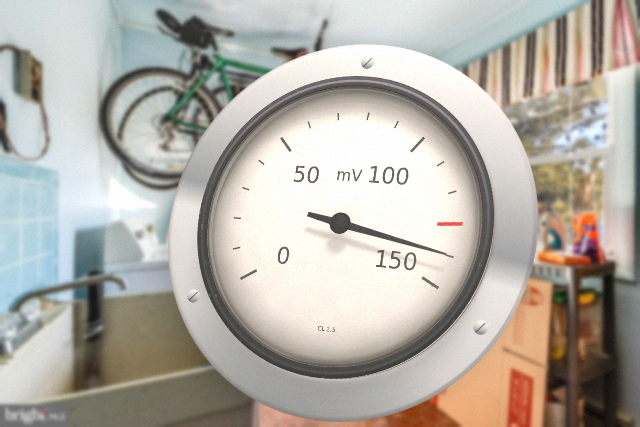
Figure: 140 mV
